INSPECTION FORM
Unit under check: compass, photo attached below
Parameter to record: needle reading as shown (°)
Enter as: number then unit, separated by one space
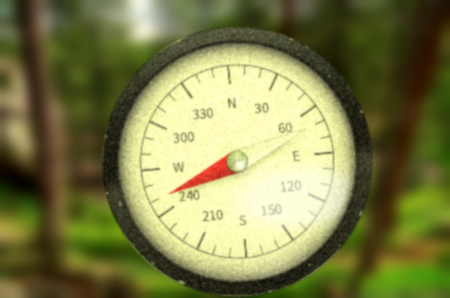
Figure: 250 °
